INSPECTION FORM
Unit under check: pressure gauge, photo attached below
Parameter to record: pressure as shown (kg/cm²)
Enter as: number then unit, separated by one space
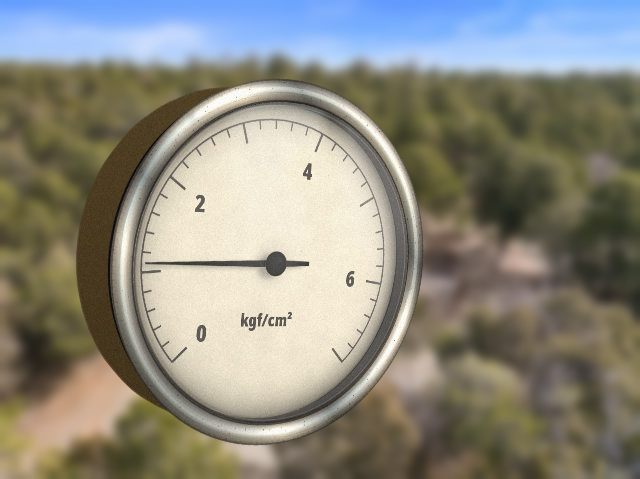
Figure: 1.1 kg/cm²
